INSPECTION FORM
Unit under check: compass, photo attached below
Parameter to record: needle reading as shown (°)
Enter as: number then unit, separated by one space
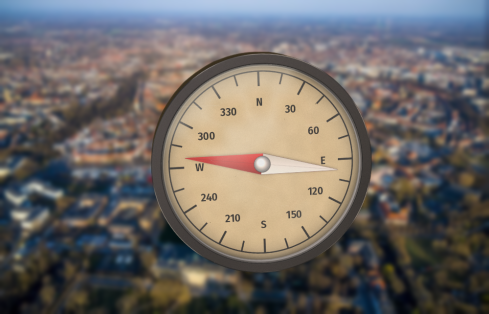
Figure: 277.5 °
